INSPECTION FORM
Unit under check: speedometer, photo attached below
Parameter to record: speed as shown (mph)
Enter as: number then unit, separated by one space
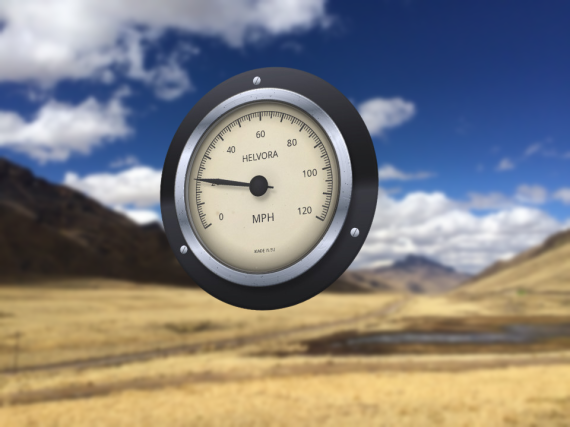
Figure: 20 mph
